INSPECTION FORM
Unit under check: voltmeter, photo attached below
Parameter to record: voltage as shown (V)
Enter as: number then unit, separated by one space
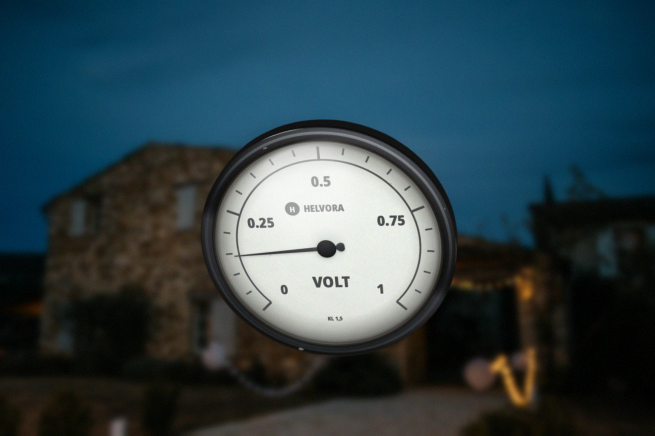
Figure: 0.15 V
